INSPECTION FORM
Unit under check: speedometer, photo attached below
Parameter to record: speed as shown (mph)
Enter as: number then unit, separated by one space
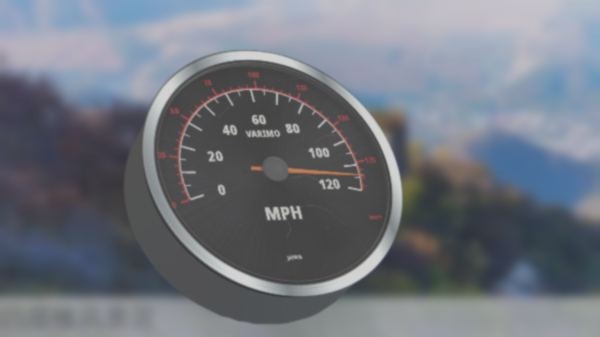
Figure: 115 mph
